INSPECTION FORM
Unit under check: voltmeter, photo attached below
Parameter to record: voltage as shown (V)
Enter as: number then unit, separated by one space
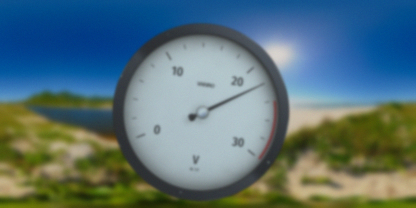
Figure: 22 V
